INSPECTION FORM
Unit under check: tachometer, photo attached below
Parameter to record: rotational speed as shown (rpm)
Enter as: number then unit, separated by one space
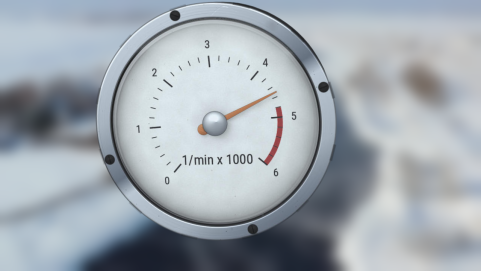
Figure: 4500 rpm
